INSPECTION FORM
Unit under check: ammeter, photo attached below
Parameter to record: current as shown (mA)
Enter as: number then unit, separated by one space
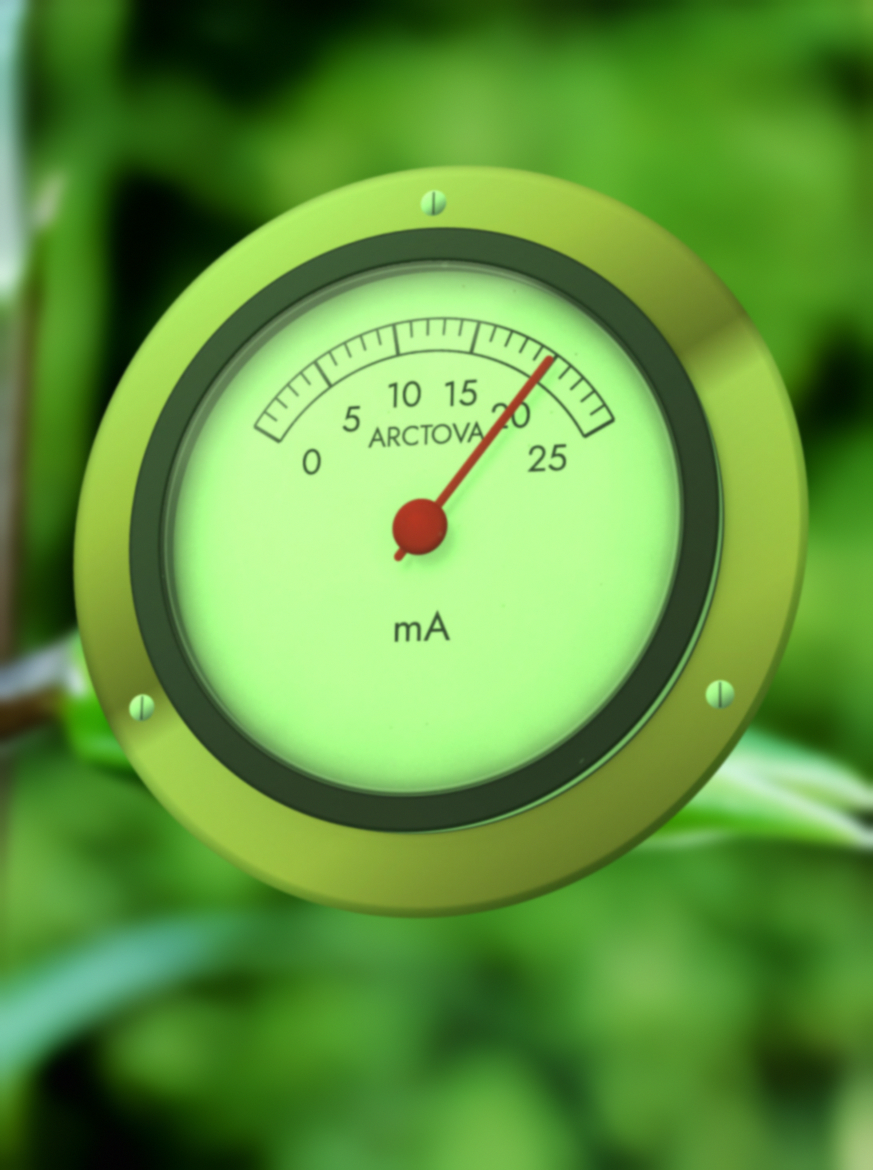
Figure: 20 mA
